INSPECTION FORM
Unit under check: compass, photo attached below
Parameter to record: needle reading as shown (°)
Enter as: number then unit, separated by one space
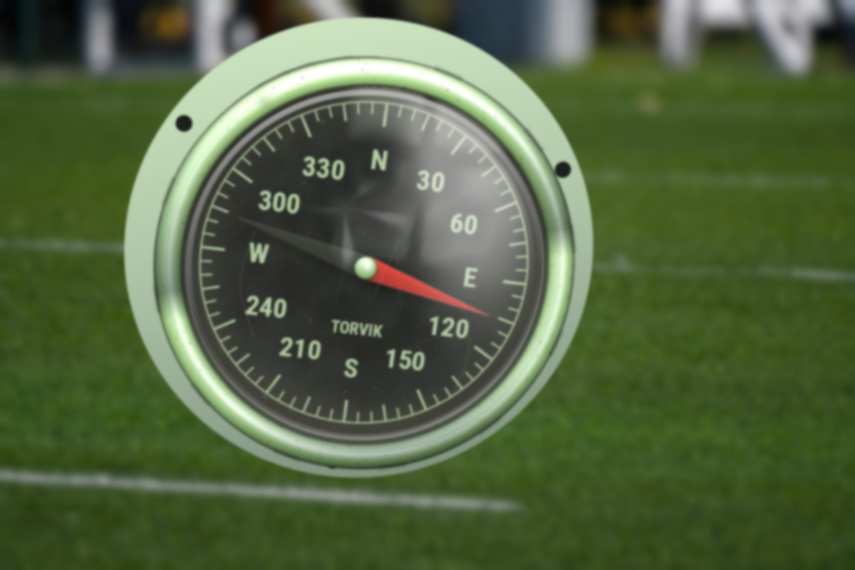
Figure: 105 °
